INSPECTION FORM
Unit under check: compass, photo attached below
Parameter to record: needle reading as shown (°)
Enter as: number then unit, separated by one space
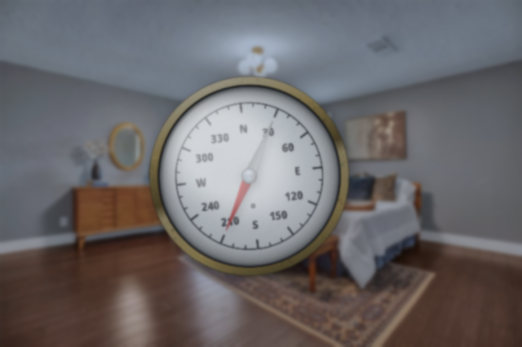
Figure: 210 °
